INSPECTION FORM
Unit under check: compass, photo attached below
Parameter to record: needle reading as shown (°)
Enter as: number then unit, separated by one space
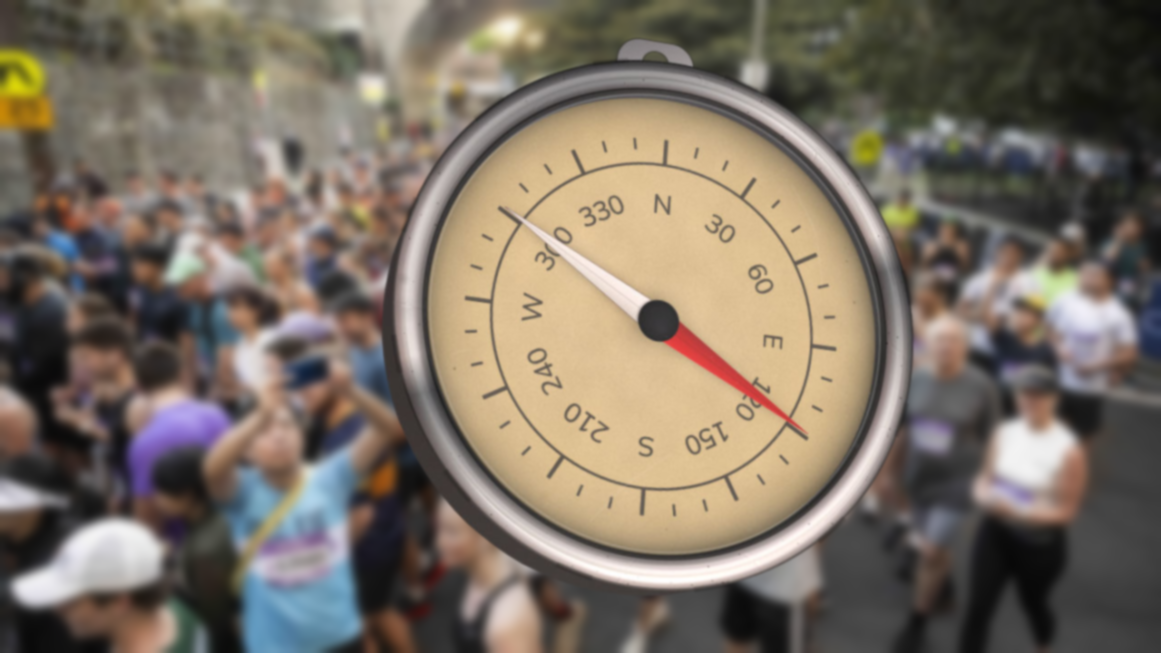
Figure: 120 °
